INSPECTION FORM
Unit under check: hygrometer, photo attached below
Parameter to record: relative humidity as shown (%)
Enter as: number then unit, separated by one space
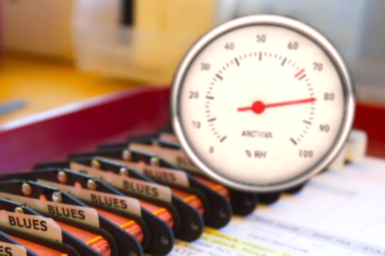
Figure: 80 %
